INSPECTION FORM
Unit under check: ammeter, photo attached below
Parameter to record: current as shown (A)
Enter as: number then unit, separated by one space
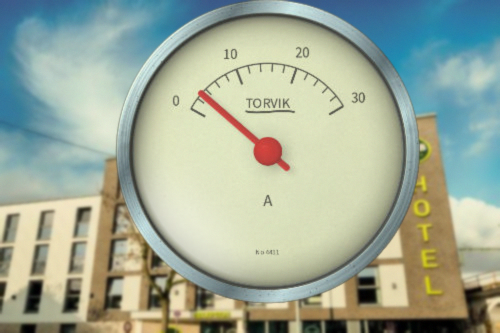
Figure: 3 A
